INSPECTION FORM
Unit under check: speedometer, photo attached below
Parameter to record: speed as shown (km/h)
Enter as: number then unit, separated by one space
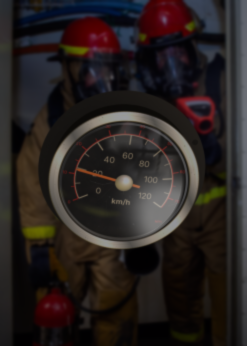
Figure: 20 km/h
